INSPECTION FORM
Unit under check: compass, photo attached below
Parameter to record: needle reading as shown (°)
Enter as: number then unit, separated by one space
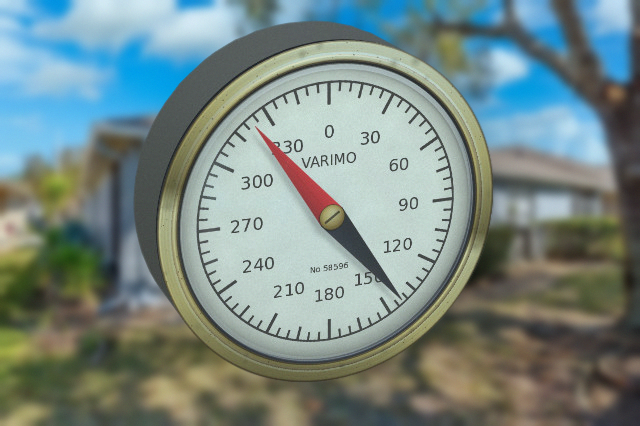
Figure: 322.5 °
